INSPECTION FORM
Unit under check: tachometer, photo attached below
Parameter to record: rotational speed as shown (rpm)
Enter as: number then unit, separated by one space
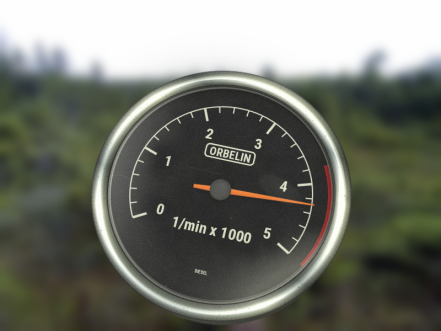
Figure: 4300 rpm
